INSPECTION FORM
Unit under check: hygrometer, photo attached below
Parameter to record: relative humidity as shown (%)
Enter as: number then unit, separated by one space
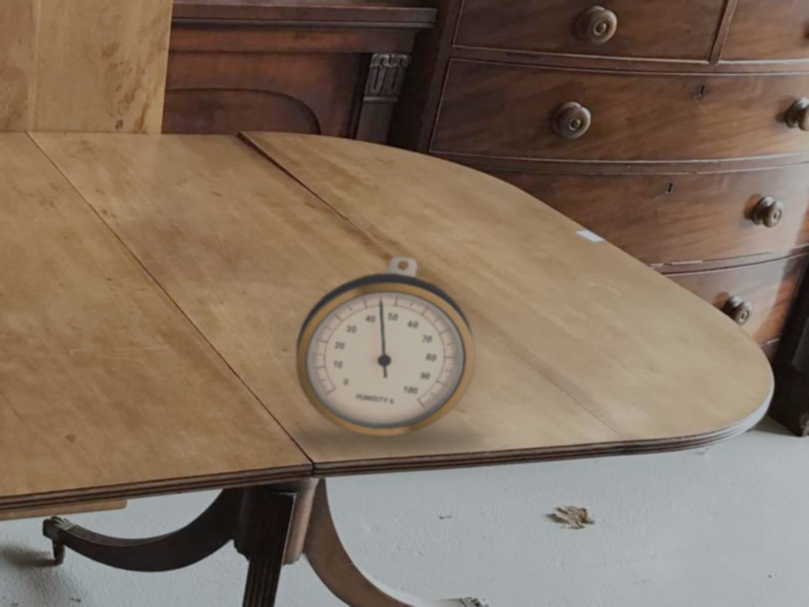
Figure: 45 %
